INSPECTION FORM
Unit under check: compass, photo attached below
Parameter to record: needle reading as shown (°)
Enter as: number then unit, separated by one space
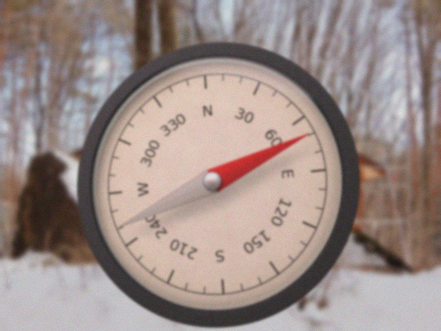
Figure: 70 °
